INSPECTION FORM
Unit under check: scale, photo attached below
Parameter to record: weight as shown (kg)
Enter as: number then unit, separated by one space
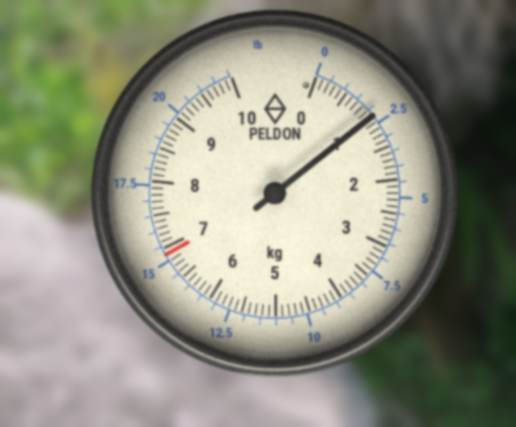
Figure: 1 kg
